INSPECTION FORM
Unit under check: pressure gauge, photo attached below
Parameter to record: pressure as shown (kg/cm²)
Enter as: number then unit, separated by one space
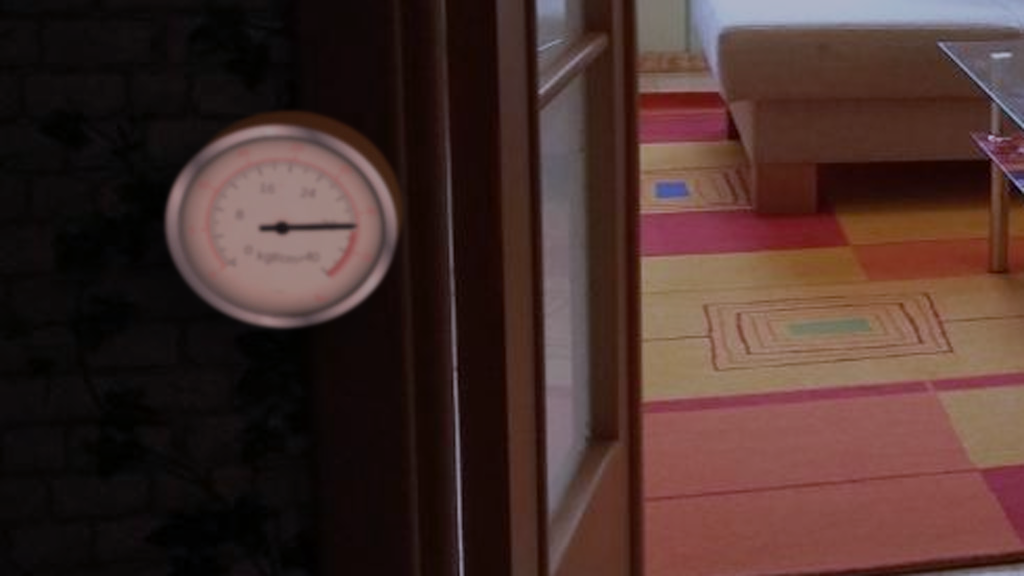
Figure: 32 kg/cm²
